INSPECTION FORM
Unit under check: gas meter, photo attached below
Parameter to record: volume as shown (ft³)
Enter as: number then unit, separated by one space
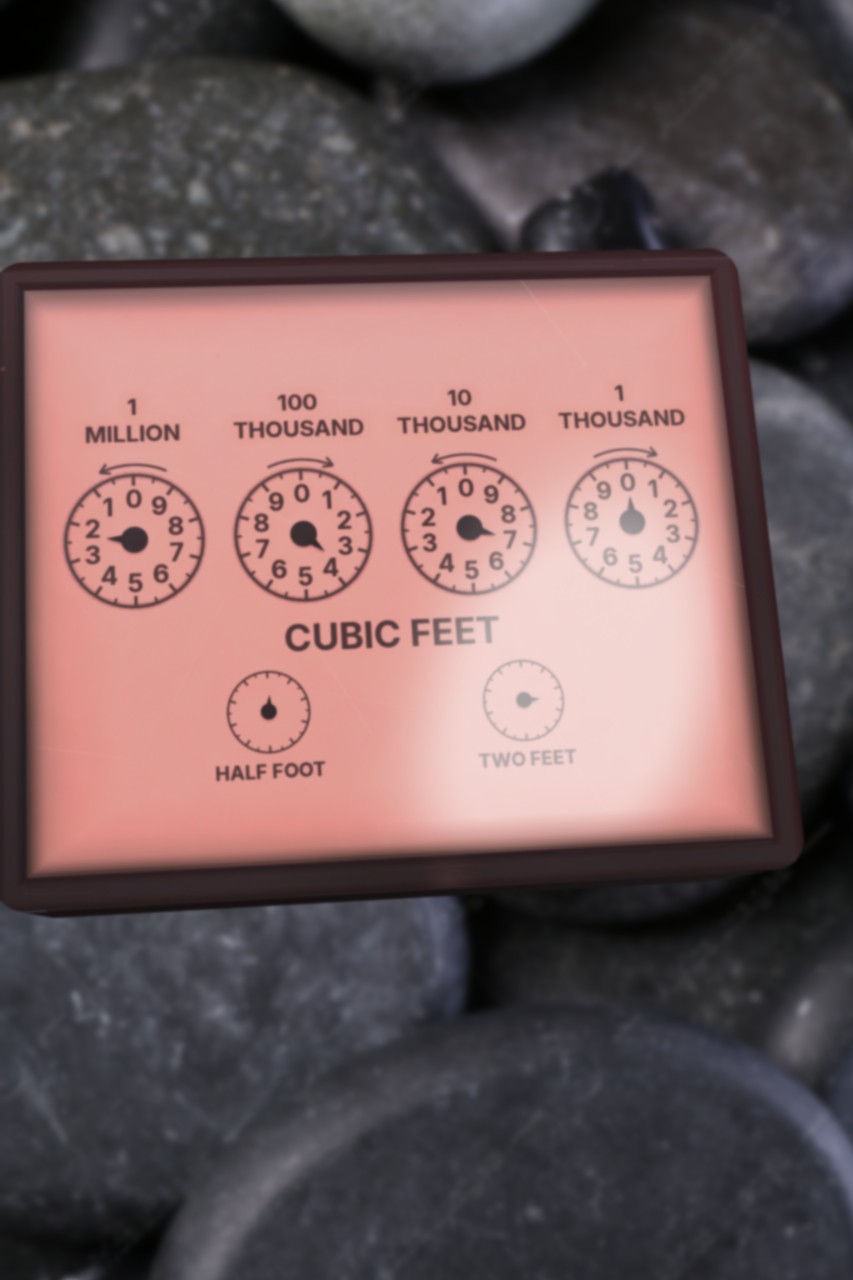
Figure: 237000 ft³
